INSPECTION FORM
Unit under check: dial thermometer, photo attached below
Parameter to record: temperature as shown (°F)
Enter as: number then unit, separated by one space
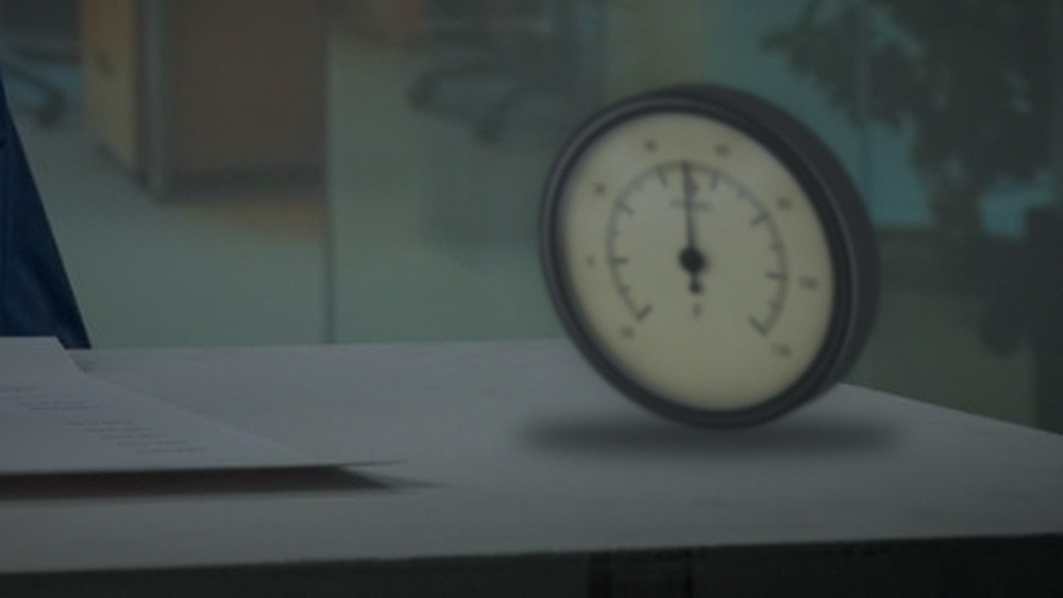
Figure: 50 °F
